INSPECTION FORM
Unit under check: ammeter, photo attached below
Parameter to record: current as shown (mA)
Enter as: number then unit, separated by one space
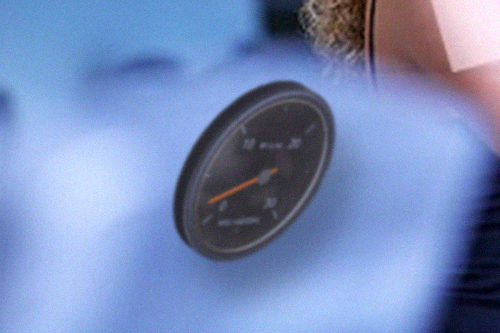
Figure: 2.5 mA
